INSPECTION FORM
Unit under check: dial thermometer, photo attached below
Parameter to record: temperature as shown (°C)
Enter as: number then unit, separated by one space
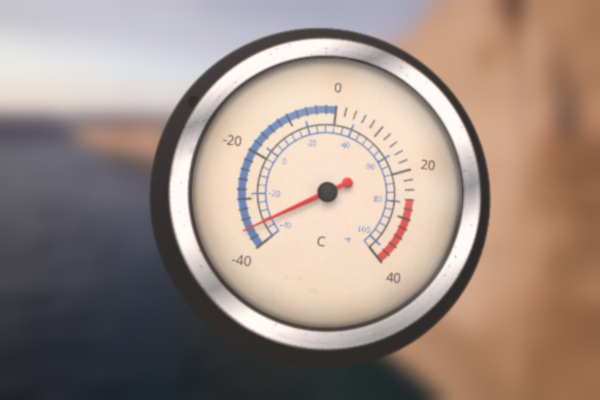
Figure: -36 °C
